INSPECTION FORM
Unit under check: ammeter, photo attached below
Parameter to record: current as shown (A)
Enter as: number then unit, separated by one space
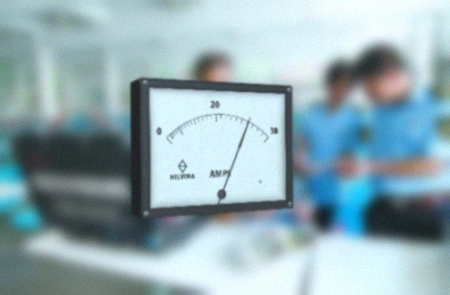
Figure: 26 A
